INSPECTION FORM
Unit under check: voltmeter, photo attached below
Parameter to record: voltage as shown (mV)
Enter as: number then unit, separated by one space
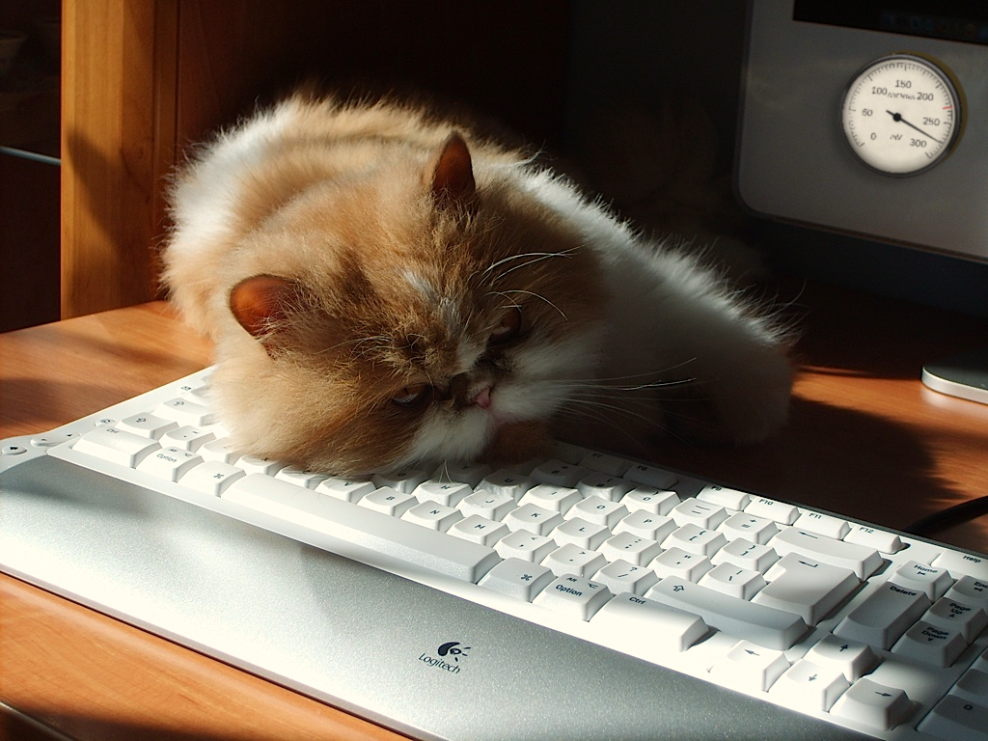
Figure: 275 mV
